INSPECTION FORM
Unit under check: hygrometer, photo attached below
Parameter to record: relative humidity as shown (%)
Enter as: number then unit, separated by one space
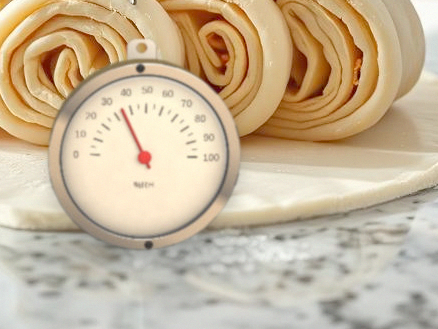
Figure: 35 %
